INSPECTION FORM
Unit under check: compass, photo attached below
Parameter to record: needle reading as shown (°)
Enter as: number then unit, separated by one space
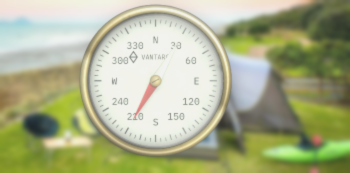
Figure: 210 °
